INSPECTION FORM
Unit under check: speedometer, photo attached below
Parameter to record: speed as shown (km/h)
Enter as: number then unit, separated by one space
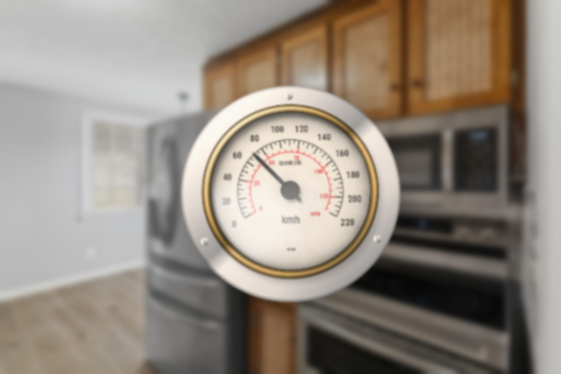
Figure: 70 km/h
